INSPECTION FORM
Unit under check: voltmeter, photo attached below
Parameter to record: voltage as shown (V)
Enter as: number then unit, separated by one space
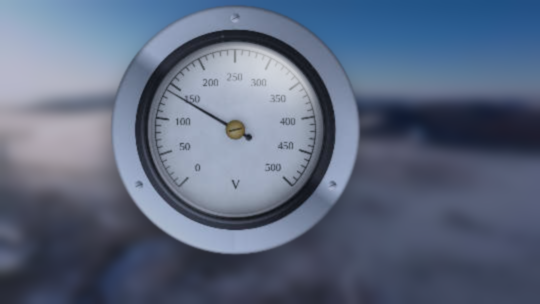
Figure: 140 V
